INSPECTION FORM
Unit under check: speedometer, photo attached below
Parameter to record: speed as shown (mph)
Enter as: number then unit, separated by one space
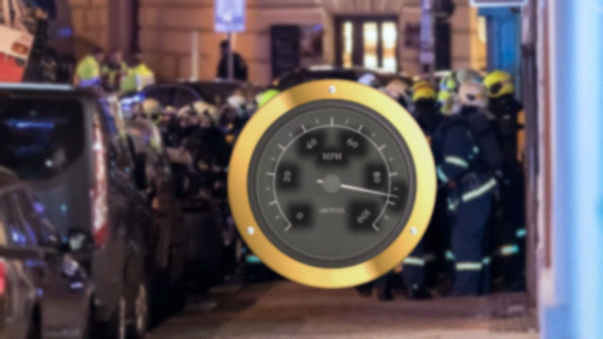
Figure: 87.5 mph
